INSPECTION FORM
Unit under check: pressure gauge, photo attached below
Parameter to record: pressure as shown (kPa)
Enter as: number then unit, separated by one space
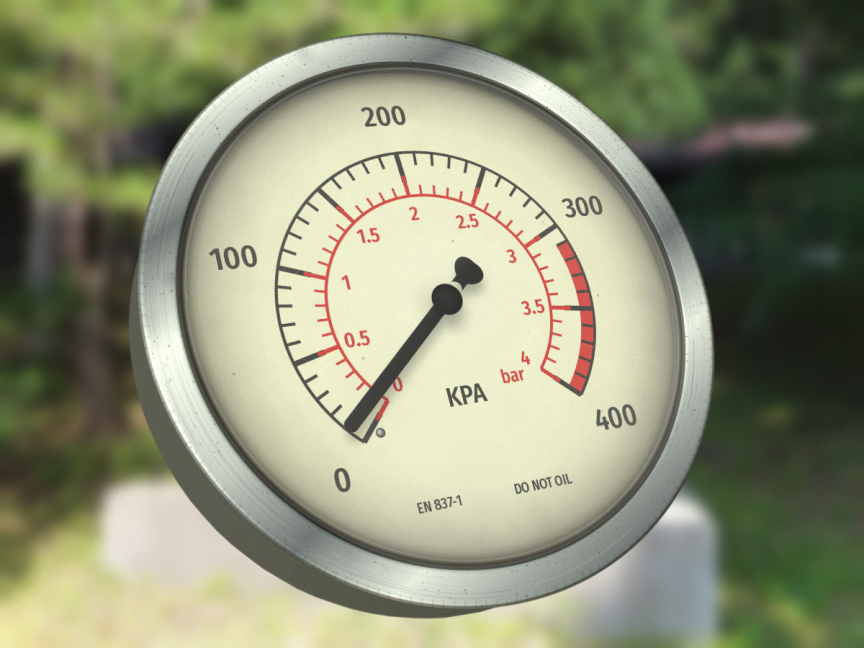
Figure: 10 kPa
